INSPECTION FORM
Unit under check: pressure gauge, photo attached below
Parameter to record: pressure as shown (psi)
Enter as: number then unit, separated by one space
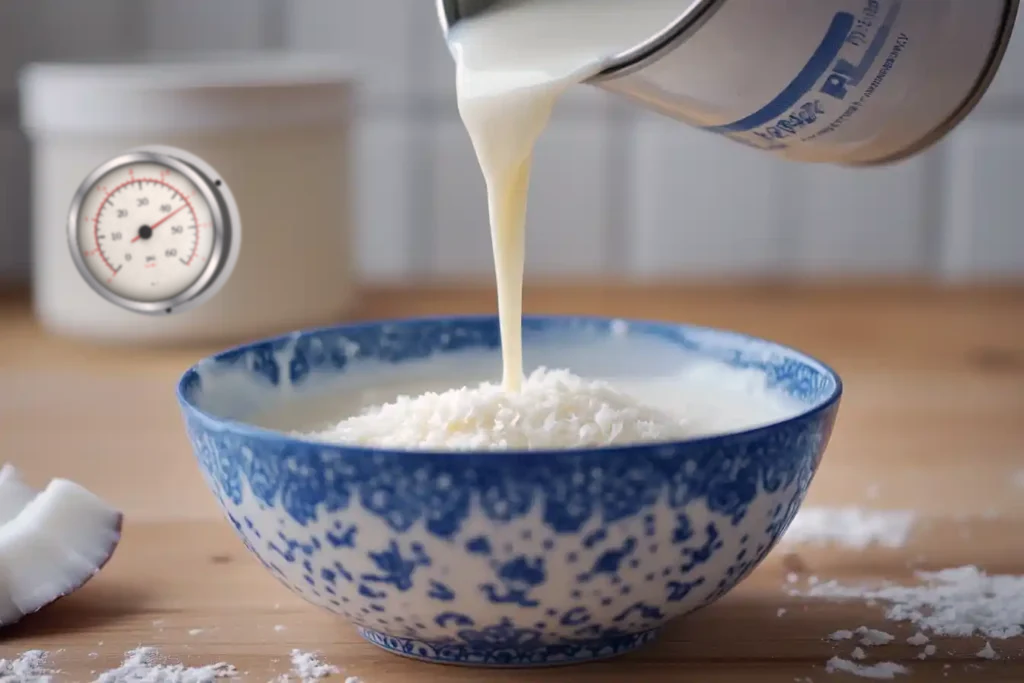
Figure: 44 psi
